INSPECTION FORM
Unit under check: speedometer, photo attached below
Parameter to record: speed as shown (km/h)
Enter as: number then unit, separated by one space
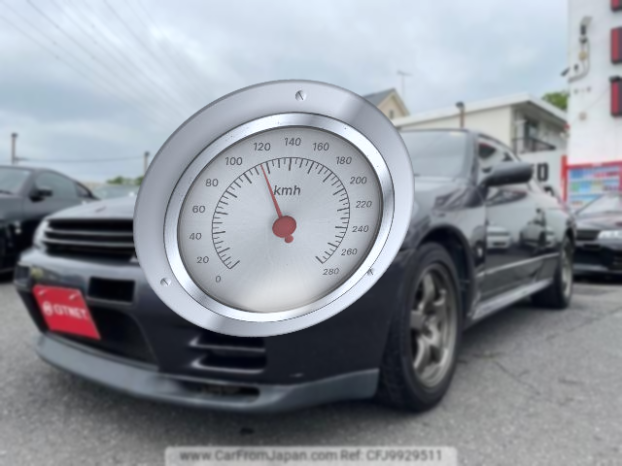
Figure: 115 km/h
